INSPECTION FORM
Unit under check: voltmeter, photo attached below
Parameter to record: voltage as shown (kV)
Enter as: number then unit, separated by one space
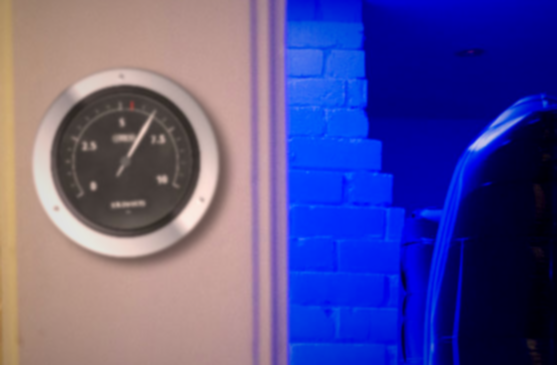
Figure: 6.5 kV
